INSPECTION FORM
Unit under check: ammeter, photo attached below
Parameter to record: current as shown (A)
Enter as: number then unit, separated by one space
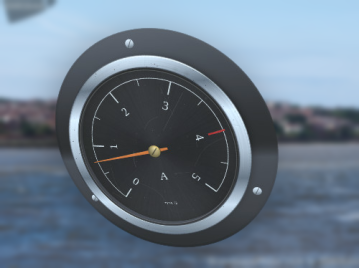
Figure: 0.75 A
